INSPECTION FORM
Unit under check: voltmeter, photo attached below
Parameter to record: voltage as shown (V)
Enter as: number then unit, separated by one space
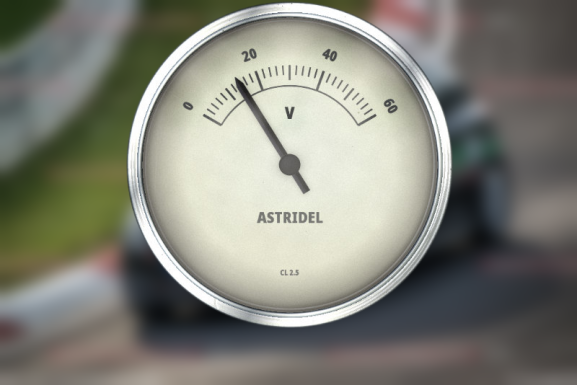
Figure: 14 V
